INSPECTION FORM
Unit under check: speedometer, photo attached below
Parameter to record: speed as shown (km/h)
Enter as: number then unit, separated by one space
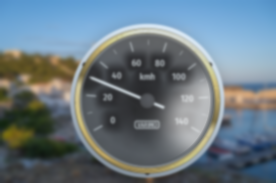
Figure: 30 km/h
